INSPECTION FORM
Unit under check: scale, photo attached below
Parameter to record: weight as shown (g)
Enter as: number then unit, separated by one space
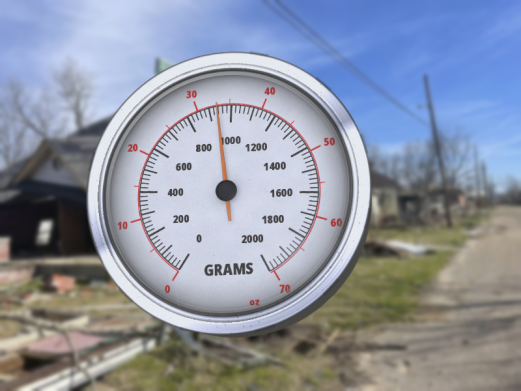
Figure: 940 g
